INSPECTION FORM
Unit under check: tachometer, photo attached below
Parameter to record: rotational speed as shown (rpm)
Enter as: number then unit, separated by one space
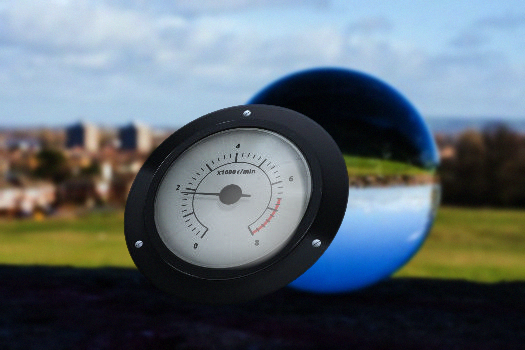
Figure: 1800 rpm
